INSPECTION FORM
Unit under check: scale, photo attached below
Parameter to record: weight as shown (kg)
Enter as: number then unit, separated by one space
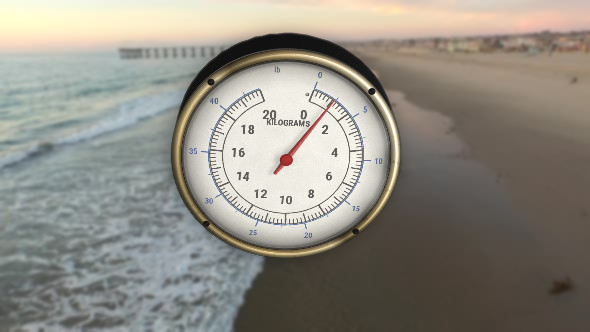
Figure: 1 kg
